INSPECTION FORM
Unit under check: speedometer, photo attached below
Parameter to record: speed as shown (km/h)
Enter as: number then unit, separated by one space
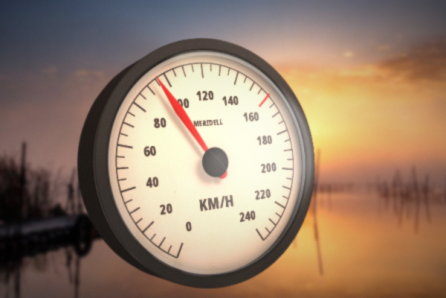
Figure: 95 km/h
